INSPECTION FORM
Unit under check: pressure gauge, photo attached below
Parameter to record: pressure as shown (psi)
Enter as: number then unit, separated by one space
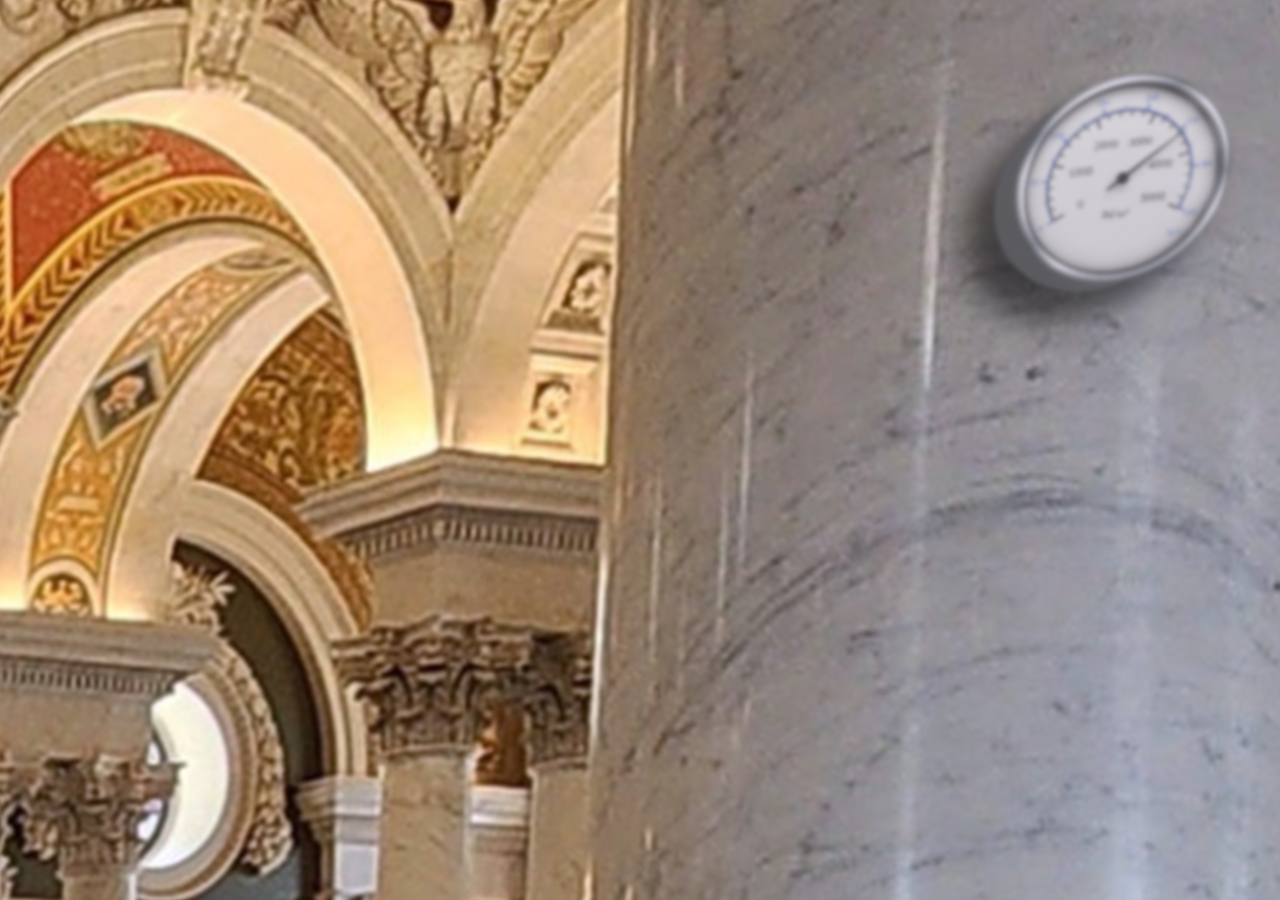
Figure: 3600 psi
